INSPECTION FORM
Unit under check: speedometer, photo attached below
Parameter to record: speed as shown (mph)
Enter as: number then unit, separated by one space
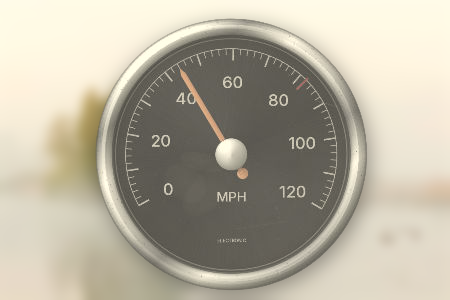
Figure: 44 mph
